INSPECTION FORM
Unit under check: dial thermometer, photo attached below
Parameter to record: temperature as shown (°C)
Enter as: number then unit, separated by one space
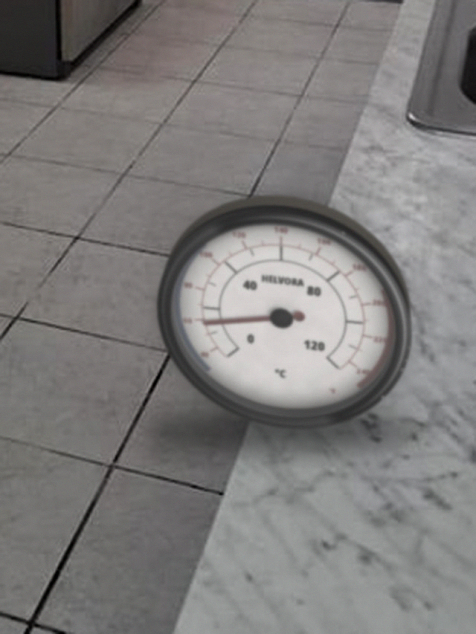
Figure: 15 °C
